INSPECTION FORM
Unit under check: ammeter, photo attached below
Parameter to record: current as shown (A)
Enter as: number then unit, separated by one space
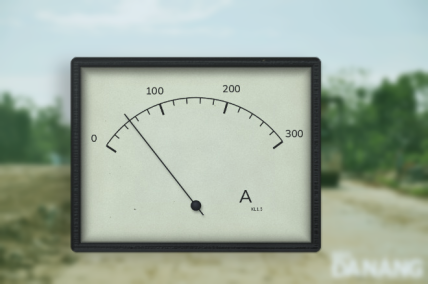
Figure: 50 A
